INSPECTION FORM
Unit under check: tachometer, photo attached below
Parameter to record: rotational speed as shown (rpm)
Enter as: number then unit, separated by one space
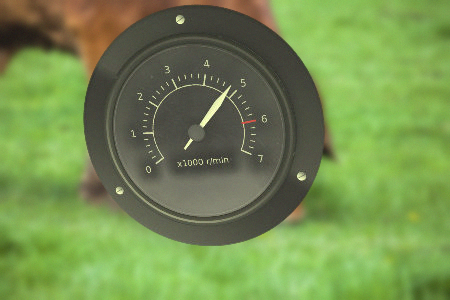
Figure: 4800 rpm
